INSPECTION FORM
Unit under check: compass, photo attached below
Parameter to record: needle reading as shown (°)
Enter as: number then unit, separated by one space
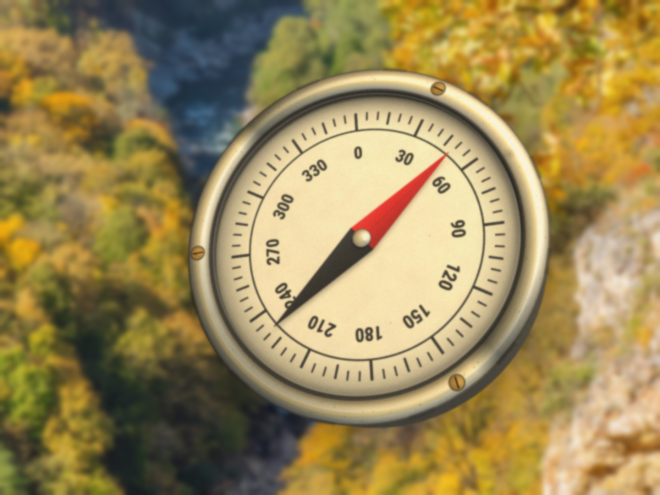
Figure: 50 °
